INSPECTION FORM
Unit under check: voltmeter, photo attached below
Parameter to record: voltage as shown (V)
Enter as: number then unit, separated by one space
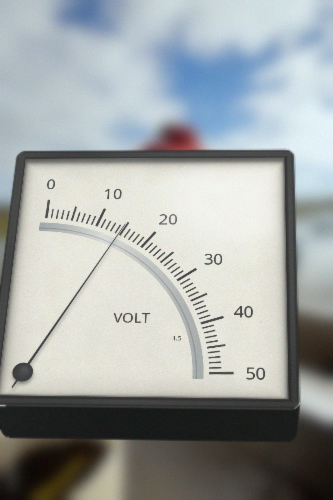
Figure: 15 V
